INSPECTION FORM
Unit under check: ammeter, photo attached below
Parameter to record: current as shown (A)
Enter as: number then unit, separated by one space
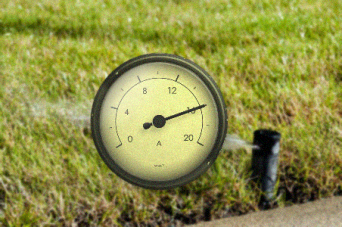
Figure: 16 A
